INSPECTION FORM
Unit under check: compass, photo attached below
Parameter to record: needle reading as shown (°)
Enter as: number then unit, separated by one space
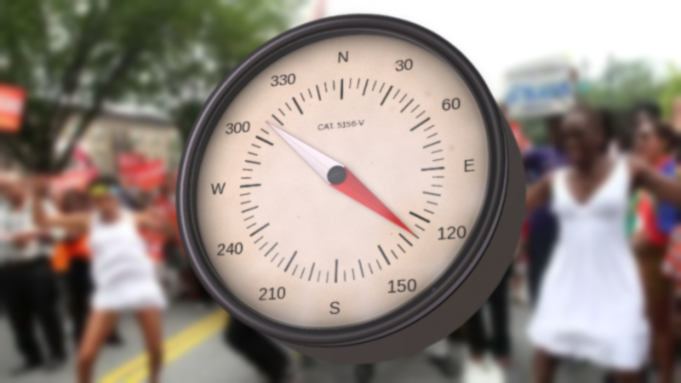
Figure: 130 °
